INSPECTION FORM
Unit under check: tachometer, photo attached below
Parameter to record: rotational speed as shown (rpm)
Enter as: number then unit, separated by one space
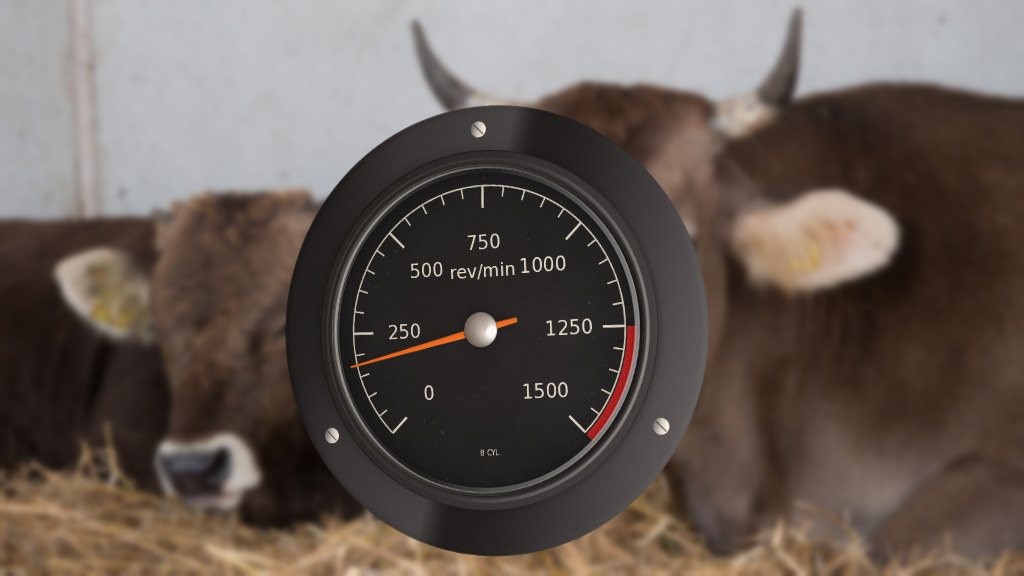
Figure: 175 rpm
